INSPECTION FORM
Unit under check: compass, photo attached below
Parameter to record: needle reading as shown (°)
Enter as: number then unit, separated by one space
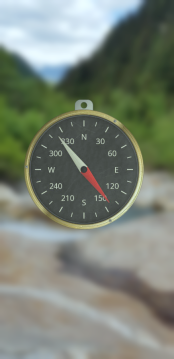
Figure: 142.5 °
